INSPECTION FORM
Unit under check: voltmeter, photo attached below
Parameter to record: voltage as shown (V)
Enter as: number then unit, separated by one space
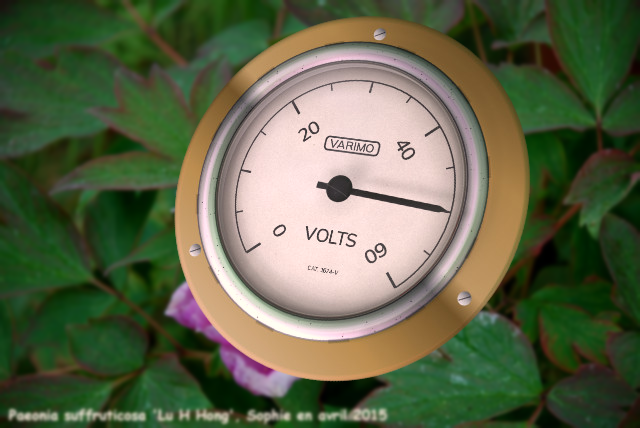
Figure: 50 V
